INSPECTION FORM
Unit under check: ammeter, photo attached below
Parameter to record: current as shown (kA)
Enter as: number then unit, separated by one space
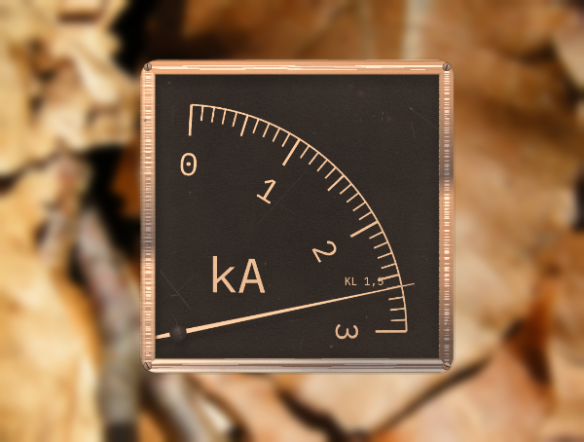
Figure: 2.6 kA
